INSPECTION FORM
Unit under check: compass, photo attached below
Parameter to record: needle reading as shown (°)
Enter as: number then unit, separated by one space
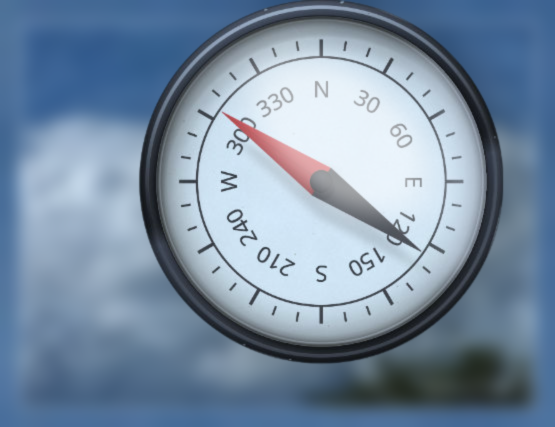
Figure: 305 °
